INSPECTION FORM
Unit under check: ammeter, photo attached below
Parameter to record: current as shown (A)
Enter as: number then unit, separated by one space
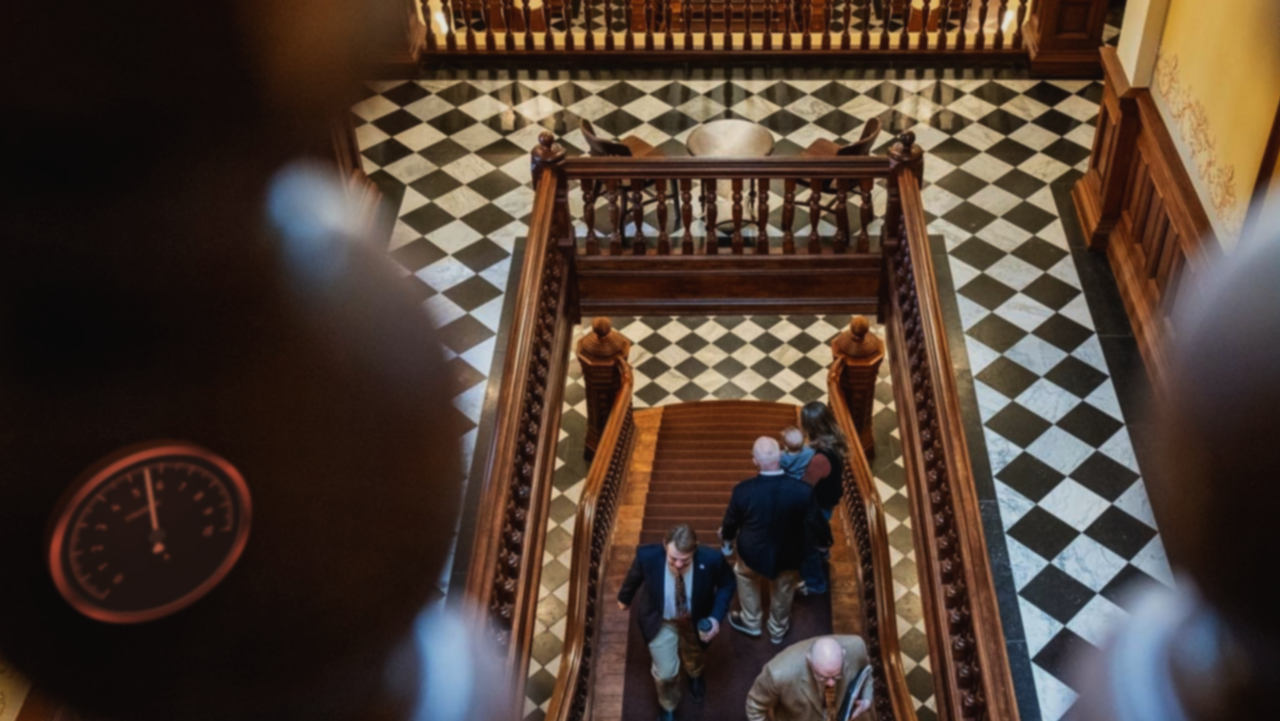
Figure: 5.5 A
